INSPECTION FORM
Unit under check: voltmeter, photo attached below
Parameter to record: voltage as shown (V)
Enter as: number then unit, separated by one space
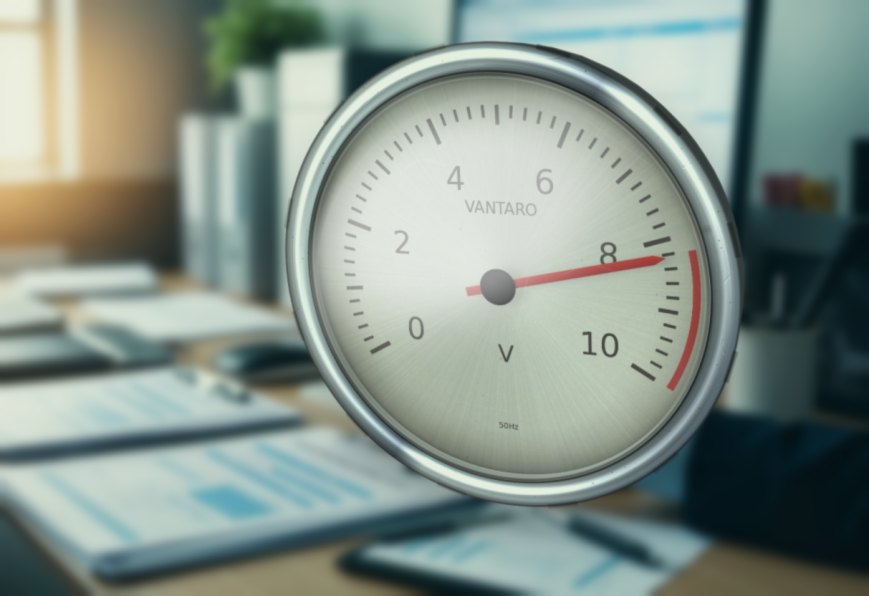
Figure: 8.2 V
